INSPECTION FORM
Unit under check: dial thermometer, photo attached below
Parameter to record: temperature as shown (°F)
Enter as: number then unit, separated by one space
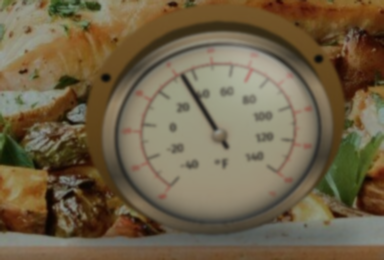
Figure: 35 °F
